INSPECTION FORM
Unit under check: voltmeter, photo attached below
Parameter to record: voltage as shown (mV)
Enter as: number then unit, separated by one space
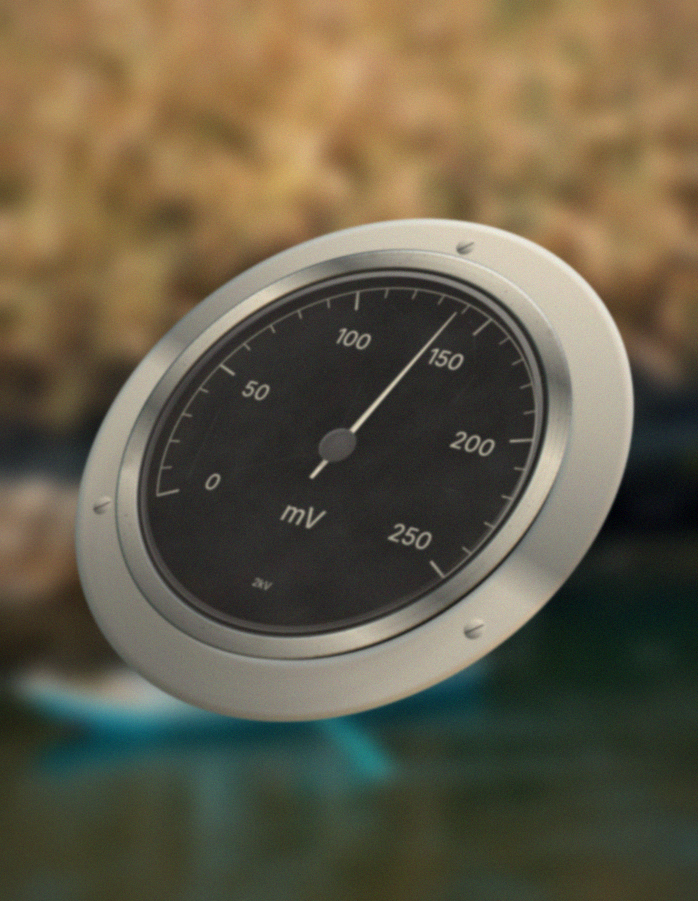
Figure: 140 mV
